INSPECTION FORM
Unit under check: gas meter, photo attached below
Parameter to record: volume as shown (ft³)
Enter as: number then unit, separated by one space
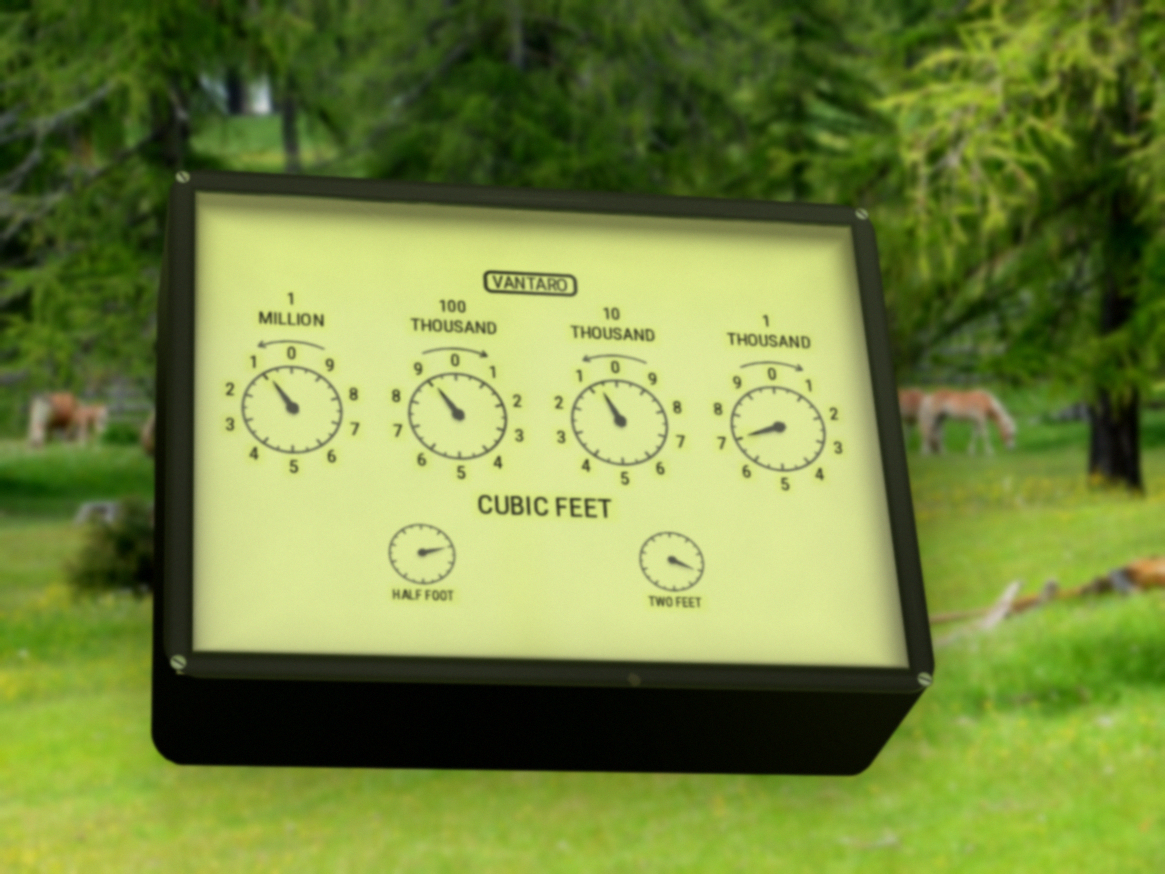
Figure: 90700 ft³
